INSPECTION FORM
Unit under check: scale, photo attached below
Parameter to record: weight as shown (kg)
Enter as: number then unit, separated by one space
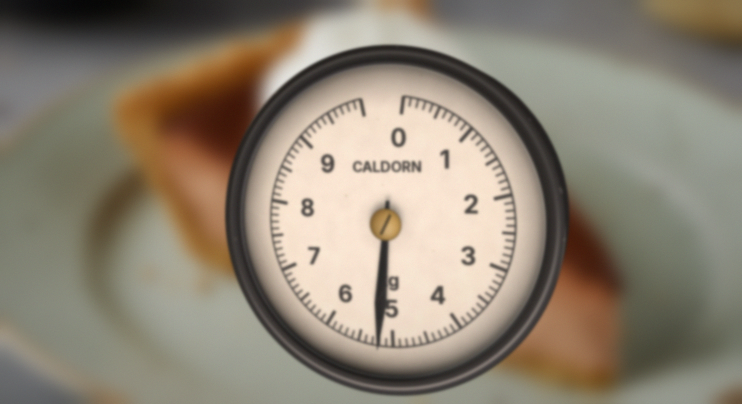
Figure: 5.2 kg
